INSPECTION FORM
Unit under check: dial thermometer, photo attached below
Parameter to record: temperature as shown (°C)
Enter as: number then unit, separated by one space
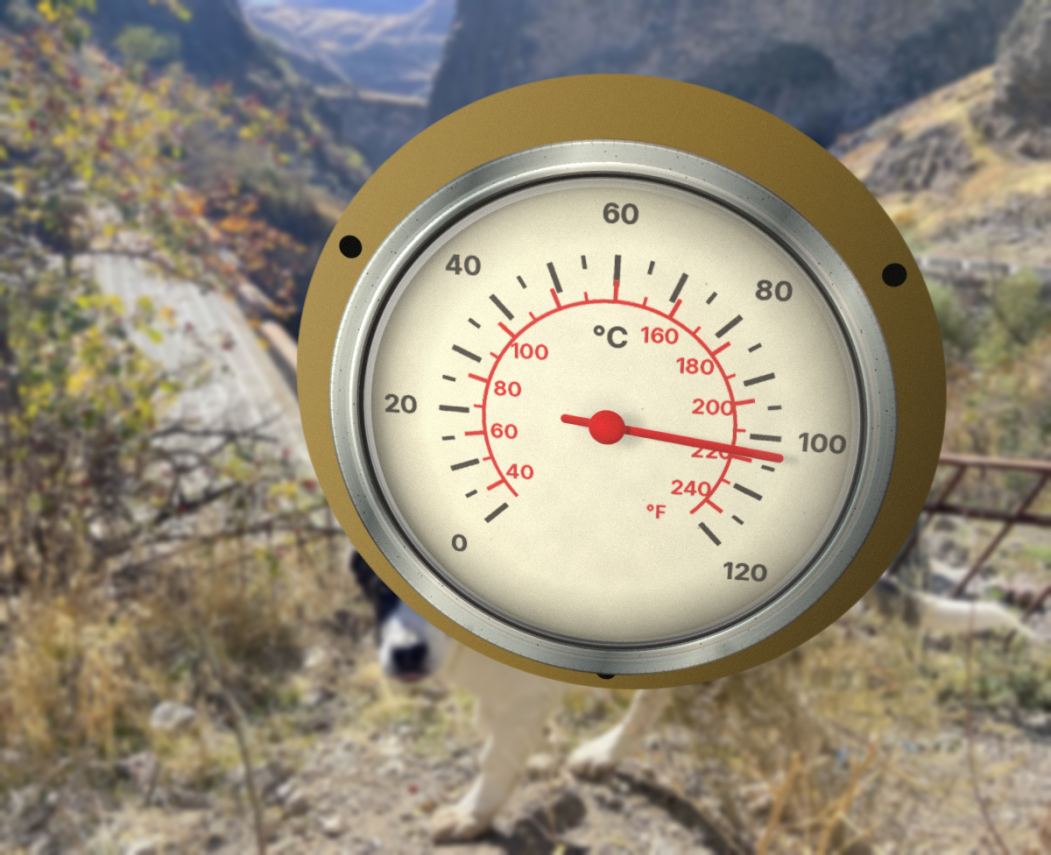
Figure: 102.5 °C
